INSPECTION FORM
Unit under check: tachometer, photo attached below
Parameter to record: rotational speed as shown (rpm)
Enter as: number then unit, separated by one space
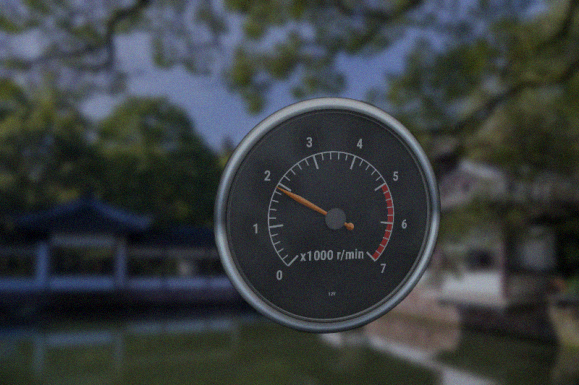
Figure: 1900 rpm
